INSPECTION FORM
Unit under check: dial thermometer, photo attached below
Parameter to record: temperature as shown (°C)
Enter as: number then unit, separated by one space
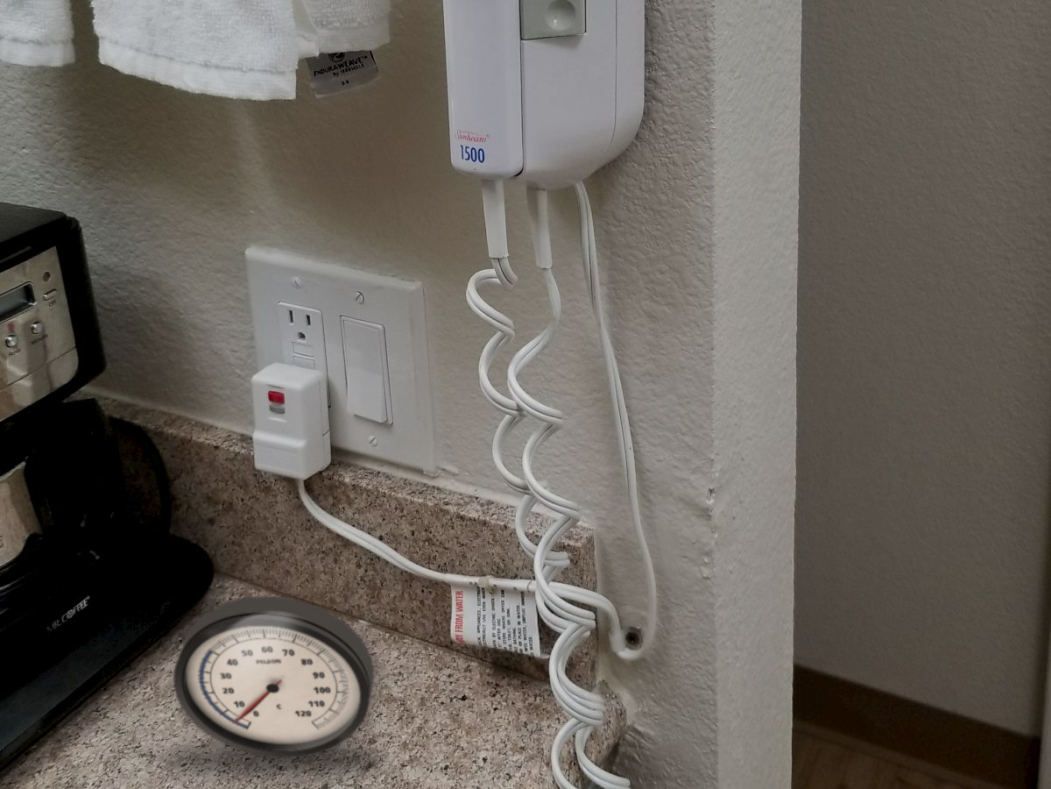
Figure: 5 °C
